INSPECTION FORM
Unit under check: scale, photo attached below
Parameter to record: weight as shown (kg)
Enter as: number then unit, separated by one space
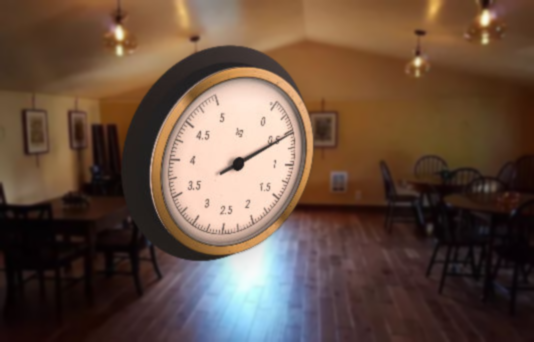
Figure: 0.5 kg
